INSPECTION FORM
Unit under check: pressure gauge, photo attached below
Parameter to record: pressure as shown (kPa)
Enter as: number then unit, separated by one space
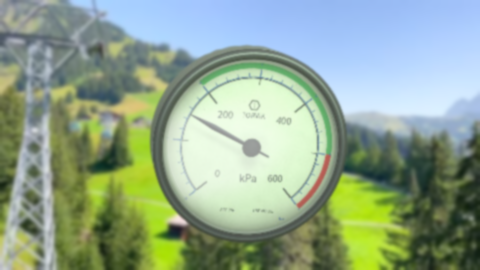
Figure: 150 kPa
